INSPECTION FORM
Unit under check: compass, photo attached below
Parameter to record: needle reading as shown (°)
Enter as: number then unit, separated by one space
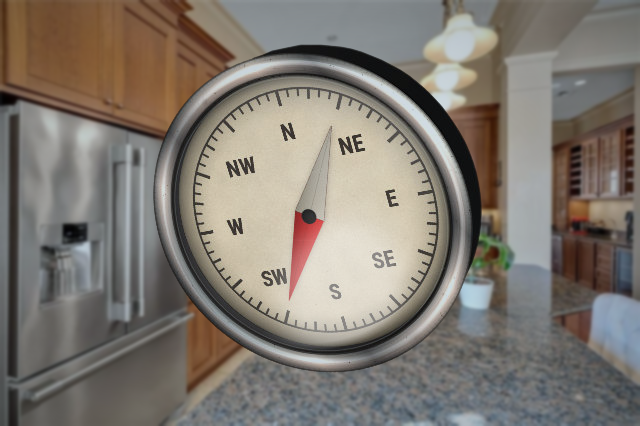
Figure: 210 °
